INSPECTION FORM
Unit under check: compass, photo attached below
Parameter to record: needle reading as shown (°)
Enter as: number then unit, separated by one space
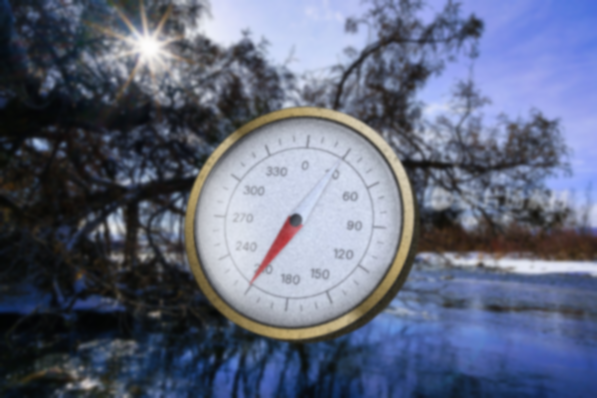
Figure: 210 °
